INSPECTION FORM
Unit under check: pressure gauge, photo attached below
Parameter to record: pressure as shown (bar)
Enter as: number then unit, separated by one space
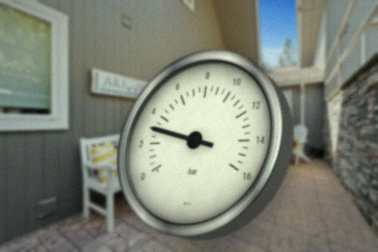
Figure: 3 bar
